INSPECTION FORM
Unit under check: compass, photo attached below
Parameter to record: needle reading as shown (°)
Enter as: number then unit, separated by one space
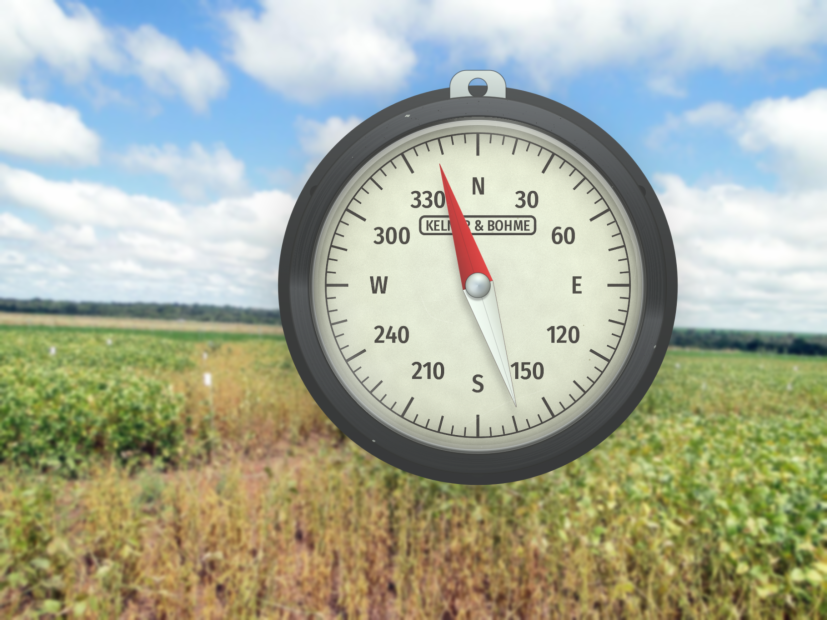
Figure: 342.5 °
